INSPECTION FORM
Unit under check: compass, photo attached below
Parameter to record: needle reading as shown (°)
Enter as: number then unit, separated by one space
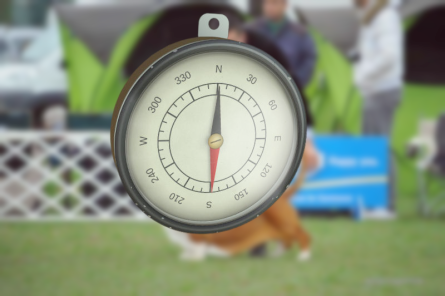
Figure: 180 °
